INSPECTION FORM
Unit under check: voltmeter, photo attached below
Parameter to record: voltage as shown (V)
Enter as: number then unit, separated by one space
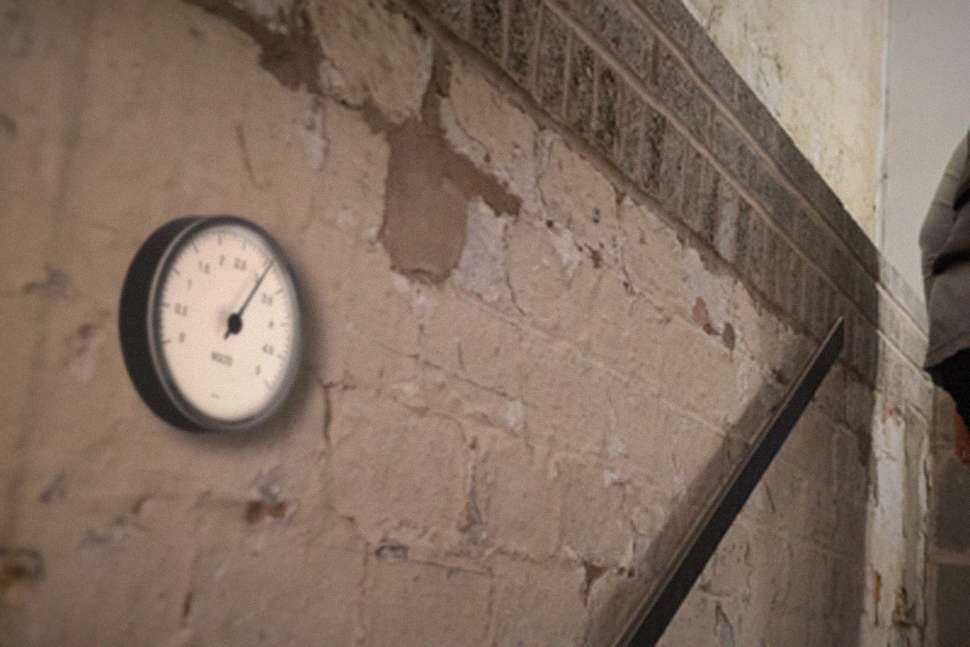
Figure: 3 V
